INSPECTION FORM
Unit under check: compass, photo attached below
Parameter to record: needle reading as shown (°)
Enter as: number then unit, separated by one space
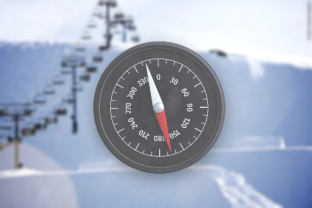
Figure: 165 °
